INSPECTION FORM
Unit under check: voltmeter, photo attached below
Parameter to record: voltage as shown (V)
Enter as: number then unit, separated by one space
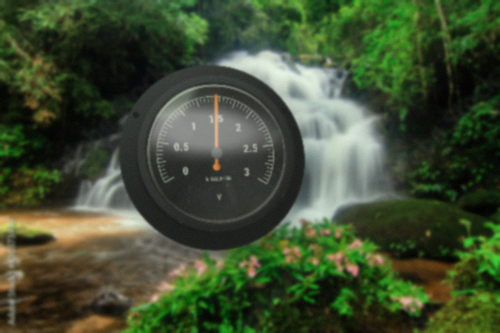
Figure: 1.5 V
